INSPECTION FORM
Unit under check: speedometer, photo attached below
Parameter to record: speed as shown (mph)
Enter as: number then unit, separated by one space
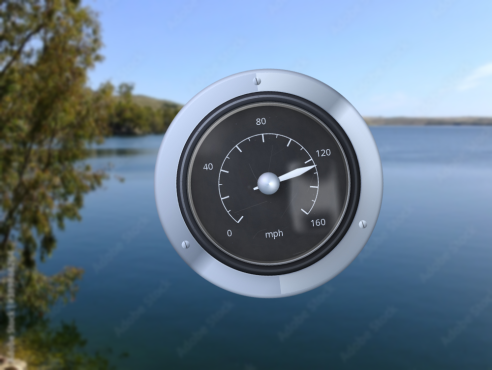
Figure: 125 mph
